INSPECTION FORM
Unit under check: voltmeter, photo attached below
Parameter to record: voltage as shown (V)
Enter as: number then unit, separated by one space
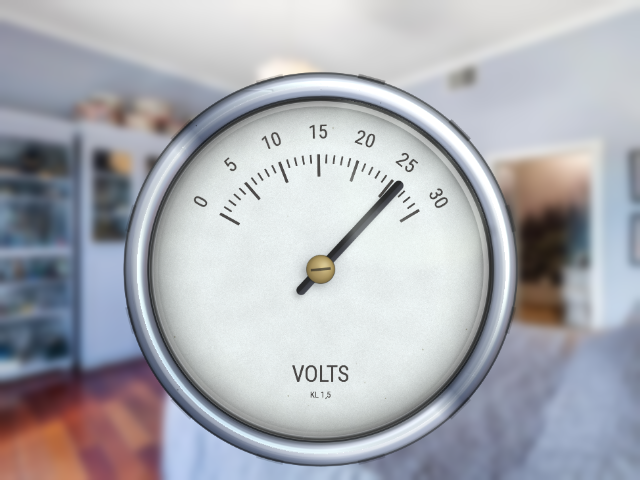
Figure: 26 V
